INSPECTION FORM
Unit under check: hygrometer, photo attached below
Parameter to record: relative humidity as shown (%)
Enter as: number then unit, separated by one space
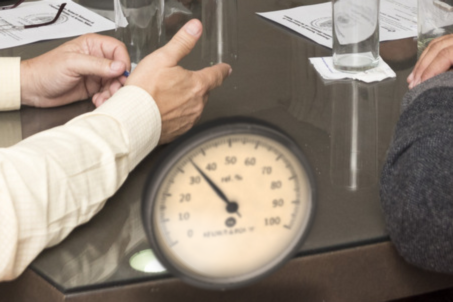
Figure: 35 %
